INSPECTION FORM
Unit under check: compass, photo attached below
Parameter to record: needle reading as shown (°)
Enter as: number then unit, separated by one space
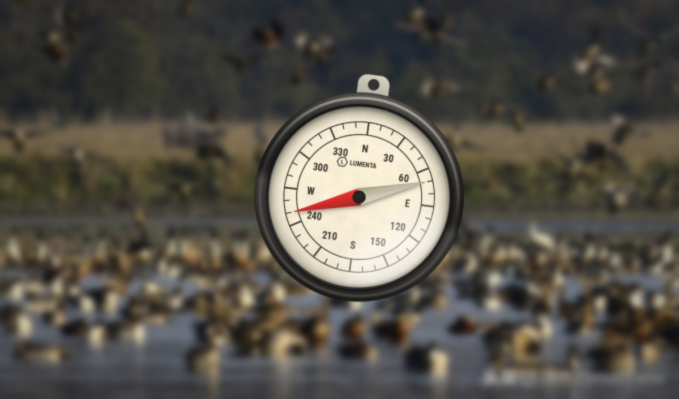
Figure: 250 °
